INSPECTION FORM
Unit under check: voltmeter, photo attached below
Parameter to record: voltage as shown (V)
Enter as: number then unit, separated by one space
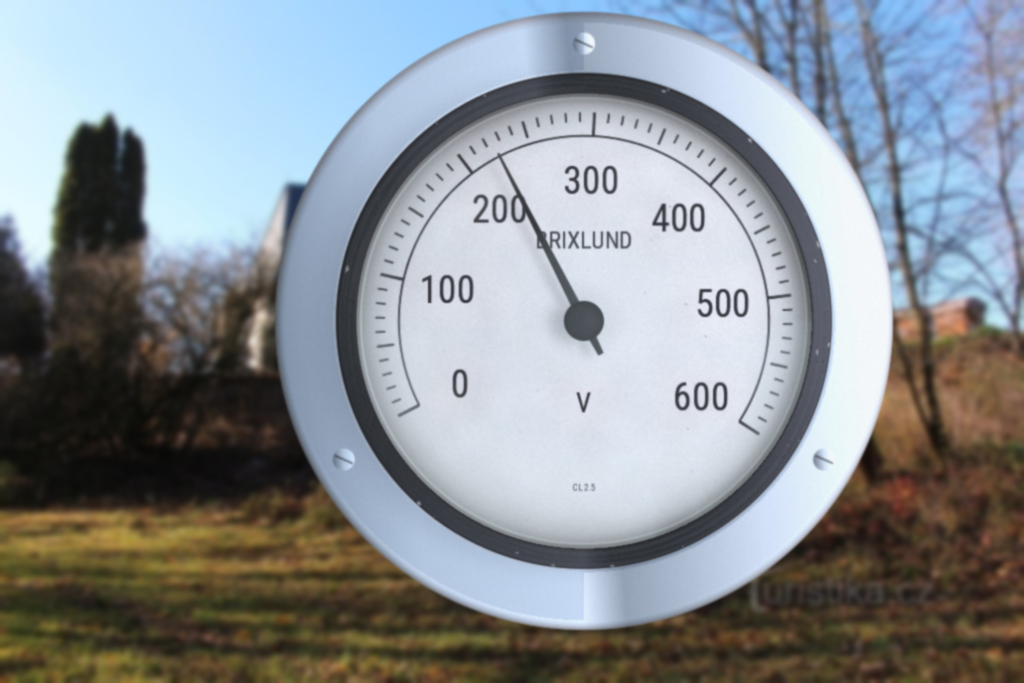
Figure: 225 V
